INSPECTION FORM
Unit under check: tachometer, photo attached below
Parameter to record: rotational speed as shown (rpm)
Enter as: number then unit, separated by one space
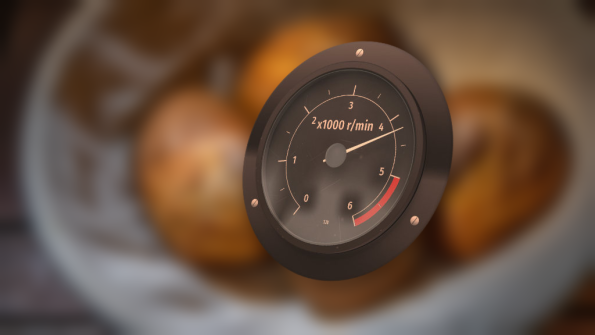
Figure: 4250 rpm
